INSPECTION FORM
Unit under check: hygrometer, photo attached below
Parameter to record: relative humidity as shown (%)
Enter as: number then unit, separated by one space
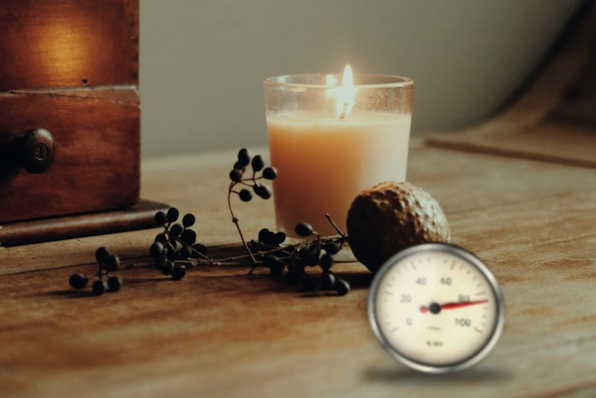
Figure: 84 %
